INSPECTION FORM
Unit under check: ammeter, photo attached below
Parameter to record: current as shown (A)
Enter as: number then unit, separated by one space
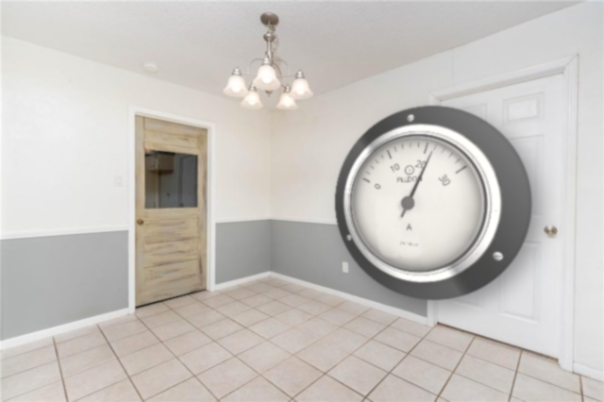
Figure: 22 A
